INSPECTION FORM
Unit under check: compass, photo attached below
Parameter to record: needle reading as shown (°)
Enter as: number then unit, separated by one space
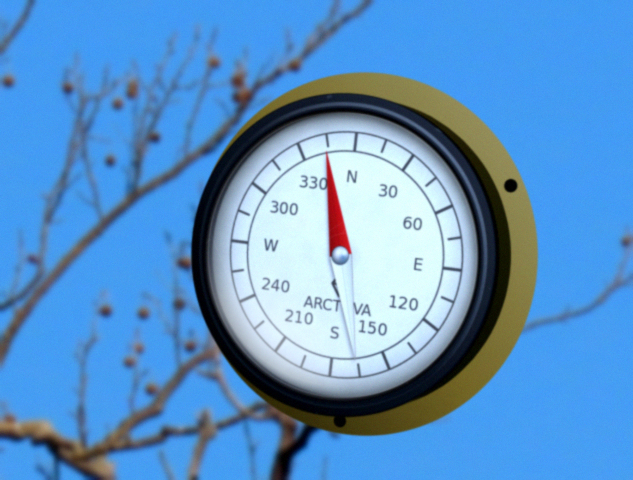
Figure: 345 °
